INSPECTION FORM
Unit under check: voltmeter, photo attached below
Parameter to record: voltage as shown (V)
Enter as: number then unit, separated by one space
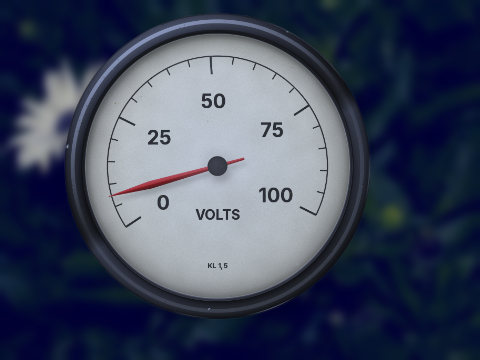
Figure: 7.5 V
